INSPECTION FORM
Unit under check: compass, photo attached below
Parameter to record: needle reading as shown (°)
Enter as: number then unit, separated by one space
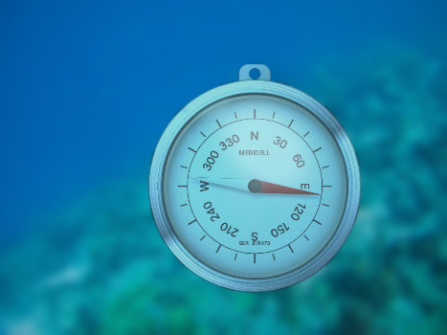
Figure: 97.5 °
